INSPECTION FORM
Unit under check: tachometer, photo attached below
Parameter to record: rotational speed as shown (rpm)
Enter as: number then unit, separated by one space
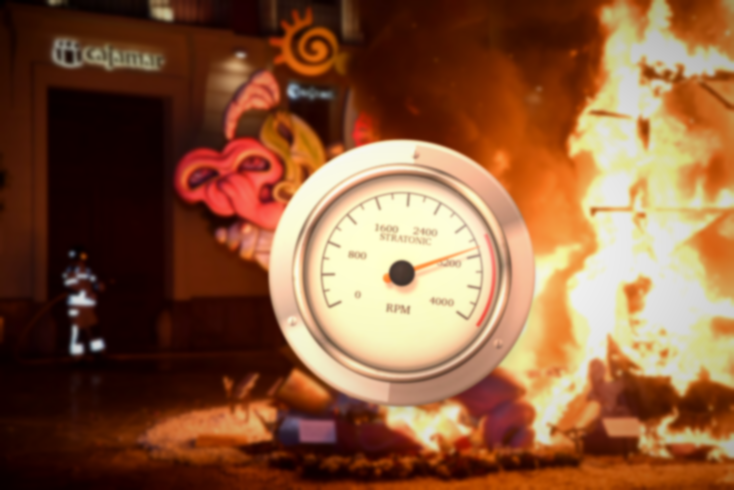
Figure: 3100 rpm
